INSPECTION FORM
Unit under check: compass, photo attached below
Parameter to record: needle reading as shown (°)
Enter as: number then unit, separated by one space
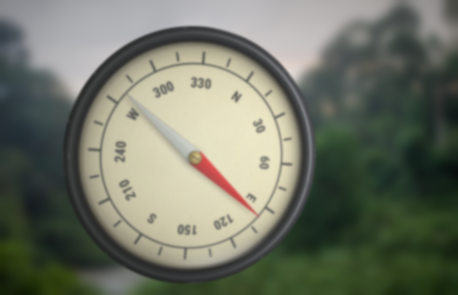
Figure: 97.5 °
